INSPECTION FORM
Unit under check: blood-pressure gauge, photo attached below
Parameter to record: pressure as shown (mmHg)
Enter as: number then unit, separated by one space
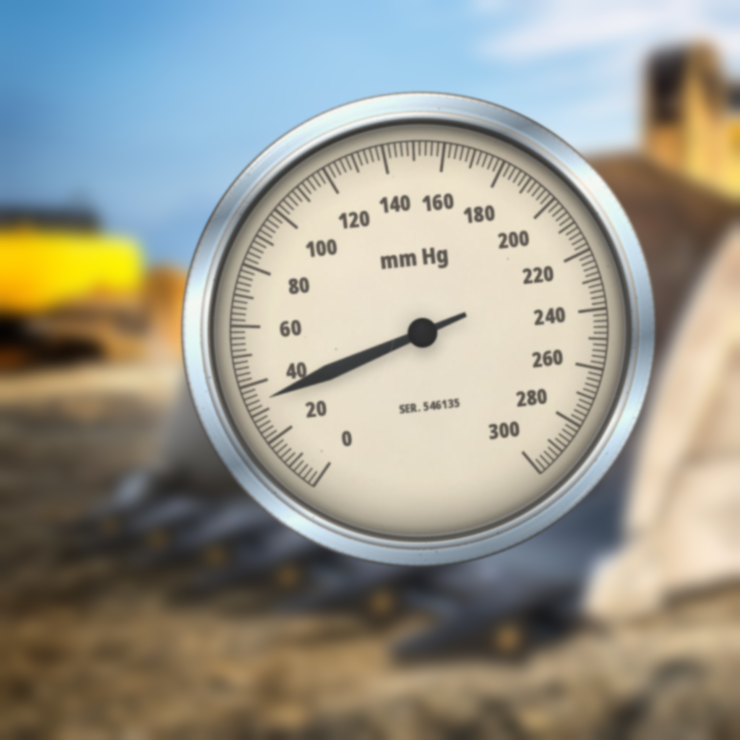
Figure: 34 mmHg
